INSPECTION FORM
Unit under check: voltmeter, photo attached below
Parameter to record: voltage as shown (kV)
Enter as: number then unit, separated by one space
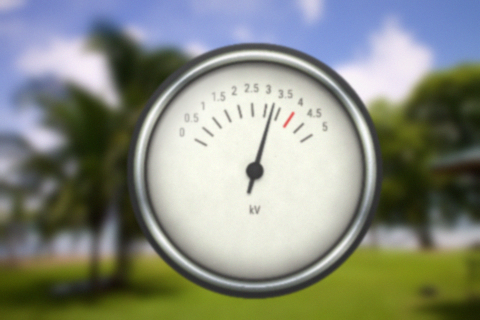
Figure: 3.25 kV
